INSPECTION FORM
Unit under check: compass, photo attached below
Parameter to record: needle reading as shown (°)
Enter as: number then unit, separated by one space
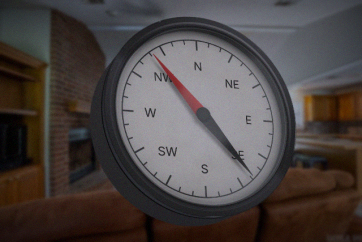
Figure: 320 °
